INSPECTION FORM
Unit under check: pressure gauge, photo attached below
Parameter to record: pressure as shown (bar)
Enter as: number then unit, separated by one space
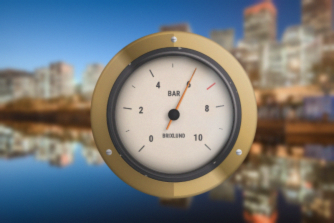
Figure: 6 bar
